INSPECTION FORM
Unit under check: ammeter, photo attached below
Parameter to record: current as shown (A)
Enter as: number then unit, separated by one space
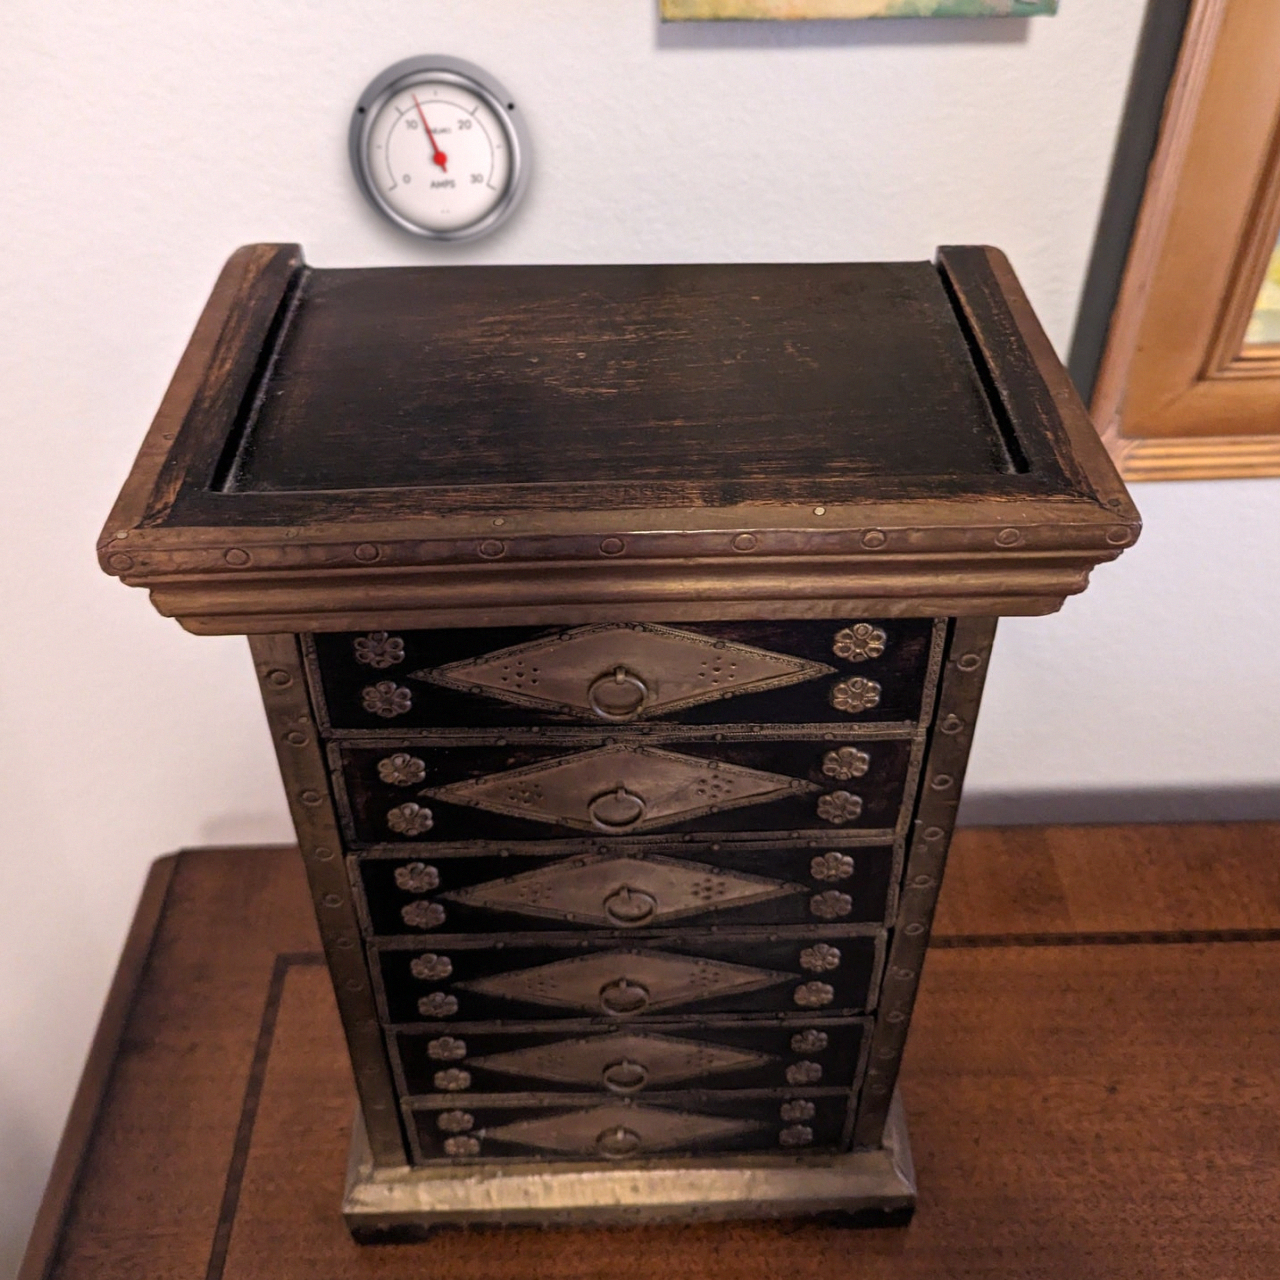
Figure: 12.5 A
